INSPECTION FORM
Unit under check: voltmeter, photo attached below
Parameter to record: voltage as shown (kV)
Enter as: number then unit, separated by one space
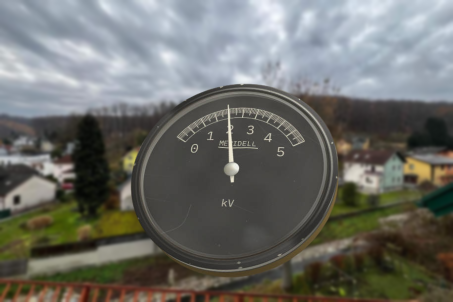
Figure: 2 kV
